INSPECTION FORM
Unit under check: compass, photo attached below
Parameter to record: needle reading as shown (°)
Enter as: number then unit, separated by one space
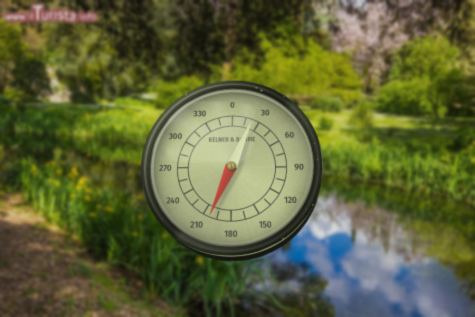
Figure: 202.5 °
